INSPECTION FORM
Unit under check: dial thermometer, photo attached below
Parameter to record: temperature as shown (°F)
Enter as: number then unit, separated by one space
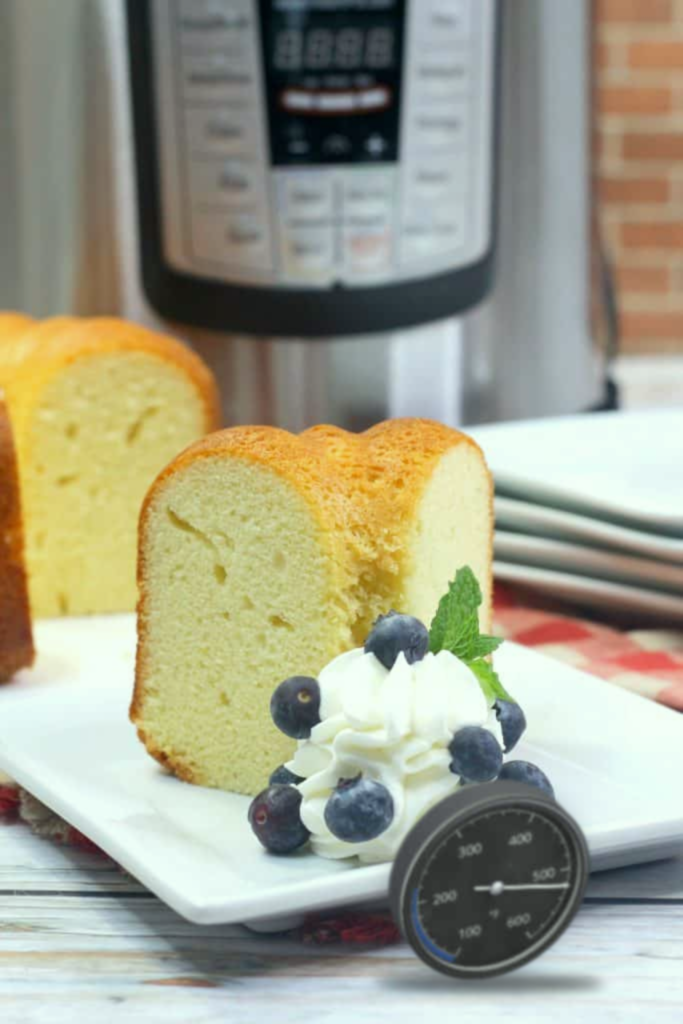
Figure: 520 °F
